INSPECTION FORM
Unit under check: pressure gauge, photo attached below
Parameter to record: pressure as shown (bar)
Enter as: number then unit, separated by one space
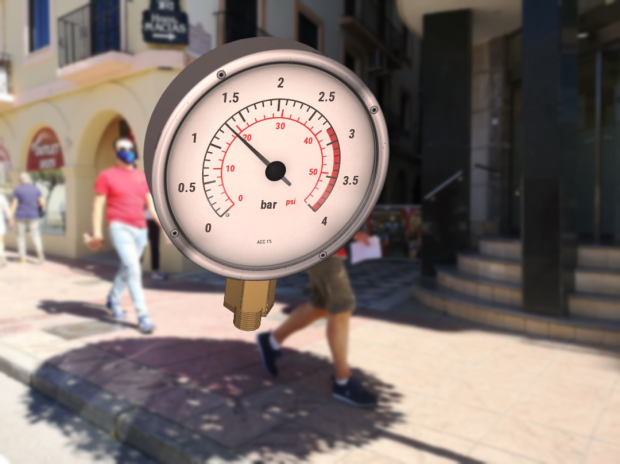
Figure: 1.3 bar
